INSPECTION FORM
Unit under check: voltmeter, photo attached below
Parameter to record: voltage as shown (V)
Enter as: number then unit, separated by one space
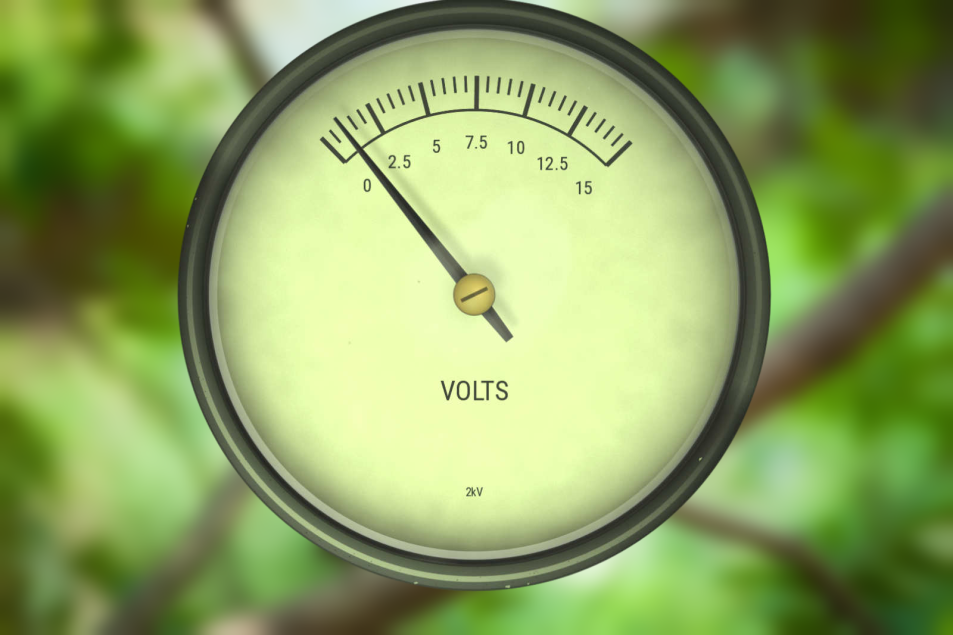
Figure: 1 V
